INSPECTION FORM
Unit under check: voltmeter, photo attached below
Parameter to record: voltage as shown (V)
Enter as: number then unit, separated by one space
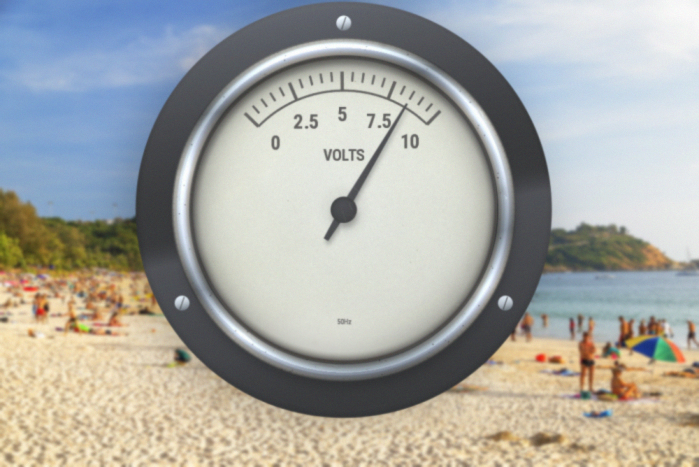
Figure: 8.5 V
